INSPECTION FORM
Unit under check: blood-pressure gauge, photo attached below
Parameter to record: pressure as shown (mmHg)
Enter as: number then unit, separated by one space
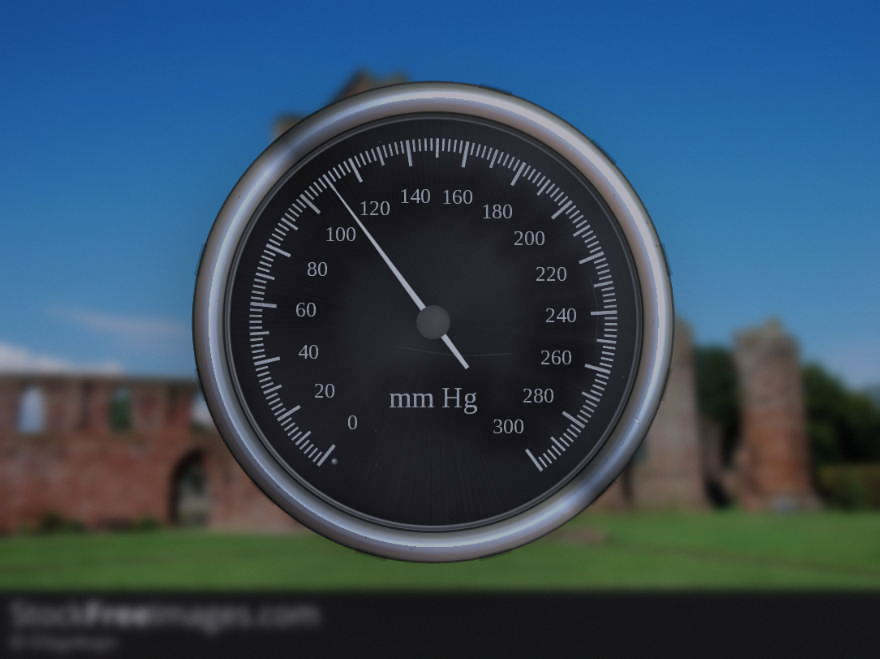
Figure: 110 mmHg
